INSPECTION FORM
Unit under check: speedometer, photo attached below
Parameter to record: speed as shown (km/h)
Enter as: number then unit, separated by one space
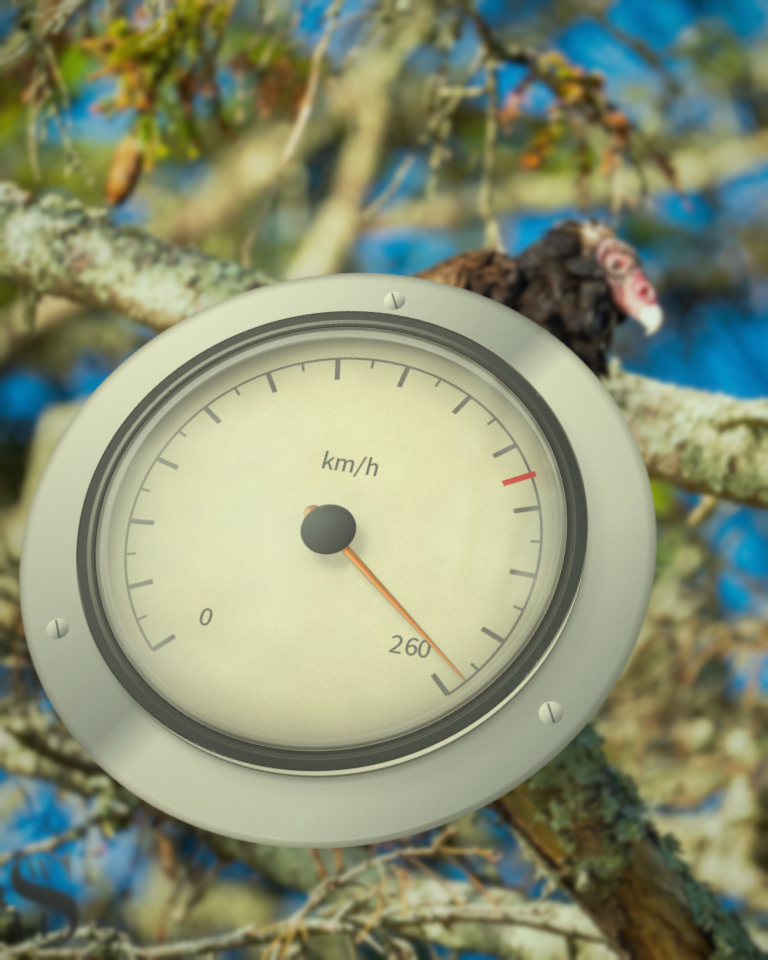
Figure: 255 km/h
